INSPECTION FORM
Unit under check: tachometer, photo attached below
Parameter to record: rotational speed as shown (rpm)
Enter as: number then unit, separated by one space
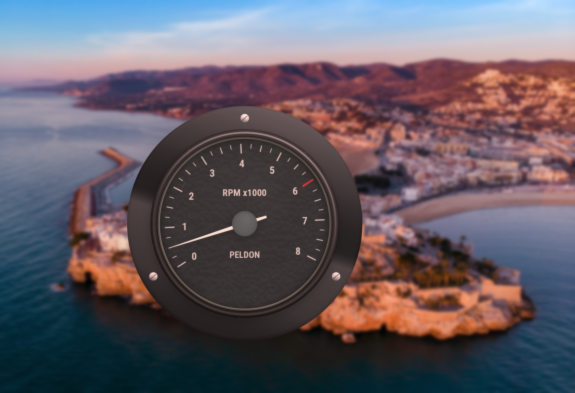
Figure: 500 rpm
